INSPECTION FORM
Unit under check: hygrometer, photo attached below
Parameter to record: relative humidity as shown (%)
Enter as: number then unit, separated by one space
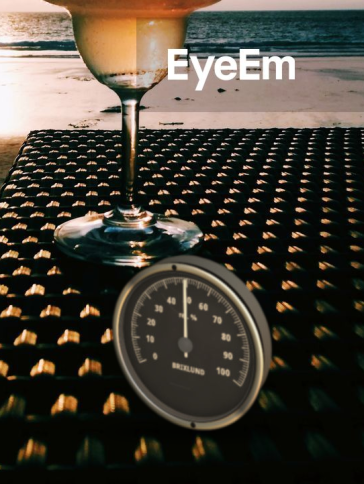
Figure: 50 %
